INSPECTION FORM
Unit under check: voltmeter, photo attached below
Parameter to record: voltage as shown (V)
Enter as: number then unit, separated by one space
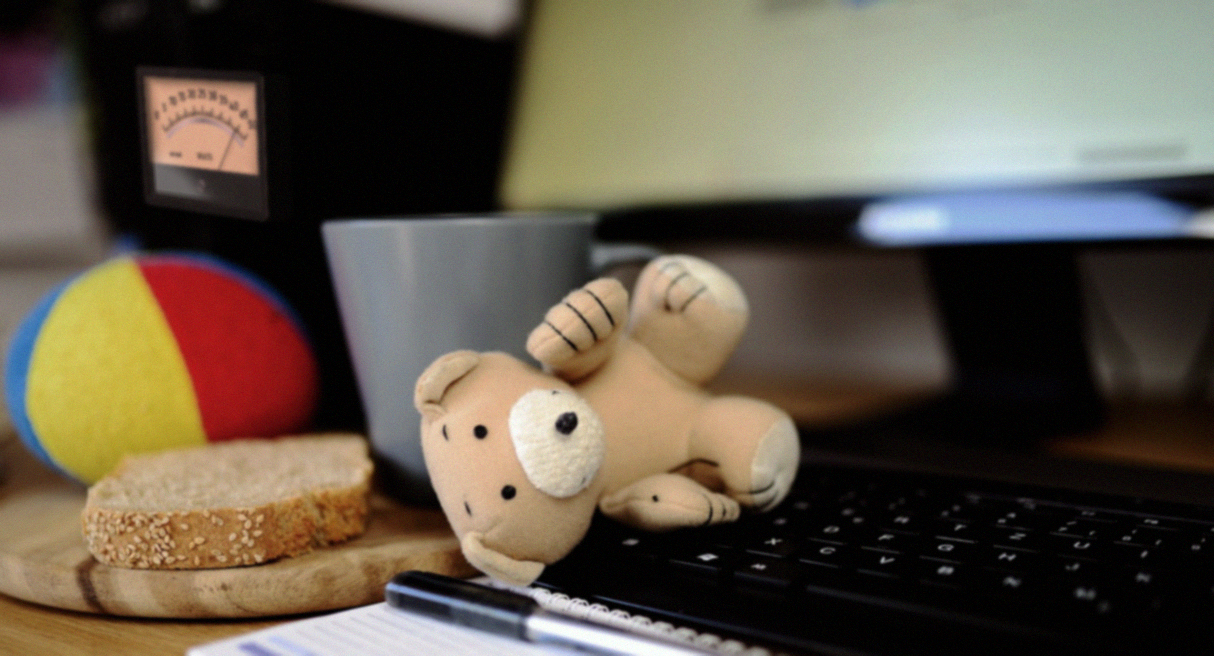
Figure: 45 V
